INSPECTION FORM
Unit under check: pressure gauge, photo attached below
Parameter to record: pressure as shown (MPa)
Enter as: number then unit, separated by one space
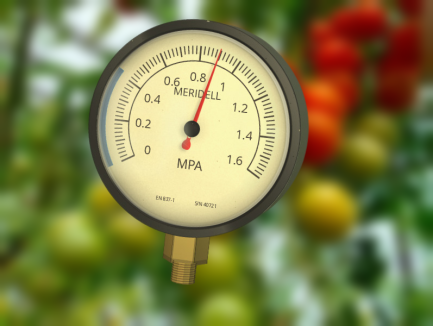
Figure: 0.9 MPa
